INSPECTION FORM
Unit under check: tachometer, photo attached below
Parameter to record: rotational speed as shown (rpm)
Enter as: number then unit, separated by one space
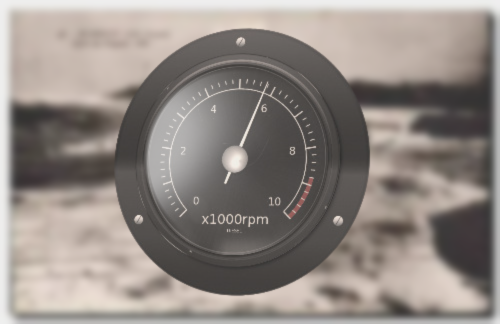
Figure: 5800 rpm
